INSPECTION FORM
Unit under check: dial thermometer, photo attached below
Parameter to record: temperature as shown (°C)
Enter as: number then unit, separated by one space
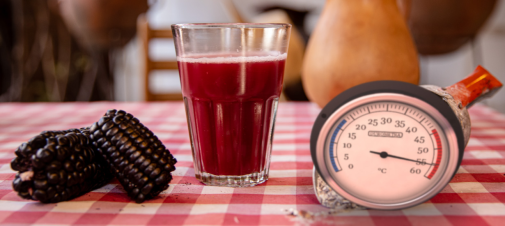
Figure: 55 °C
